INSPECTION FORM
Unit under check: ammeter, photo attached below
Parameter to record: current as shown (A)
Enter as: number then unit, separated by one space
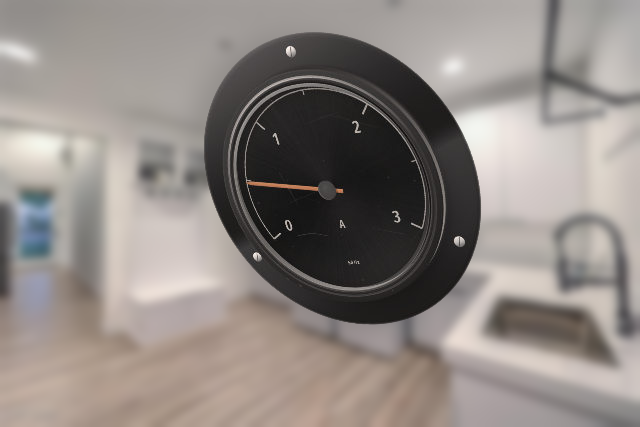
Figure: 0.5 A
